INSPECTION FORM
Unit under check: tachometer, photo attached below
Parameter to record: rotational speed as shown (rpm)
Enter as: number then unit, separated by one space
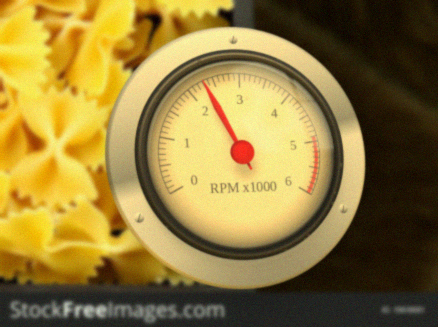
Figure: 2300 rpm
